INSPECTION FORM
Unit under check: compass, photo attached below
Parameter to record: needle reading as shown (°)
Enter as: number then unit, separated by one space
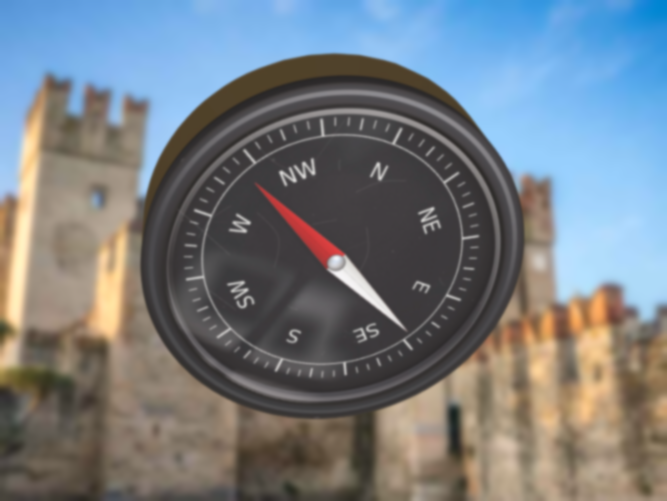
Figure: 295 °
